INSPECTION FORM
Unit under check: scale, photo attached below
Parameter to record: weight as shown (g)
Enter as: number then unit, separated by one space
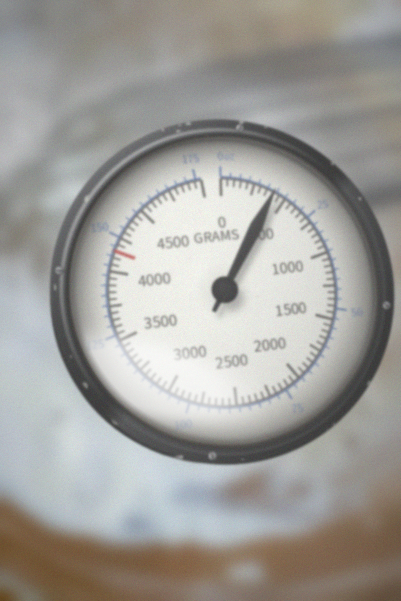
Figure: 400 g
